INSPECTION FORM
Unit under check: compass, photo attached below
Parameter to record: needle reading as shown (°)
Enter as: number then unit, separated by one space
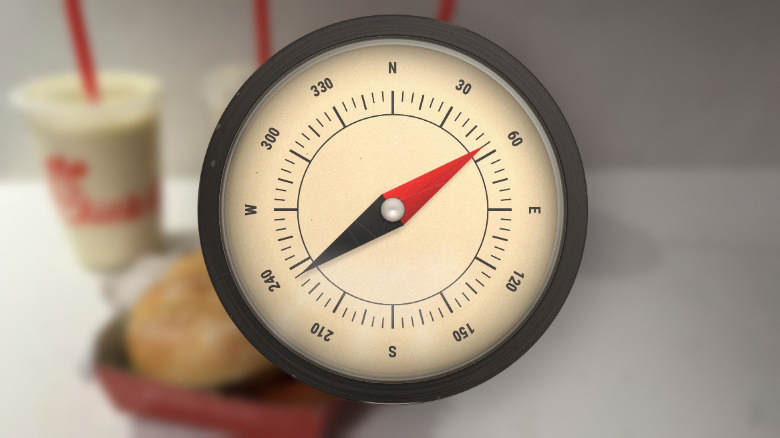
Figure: 55 °
